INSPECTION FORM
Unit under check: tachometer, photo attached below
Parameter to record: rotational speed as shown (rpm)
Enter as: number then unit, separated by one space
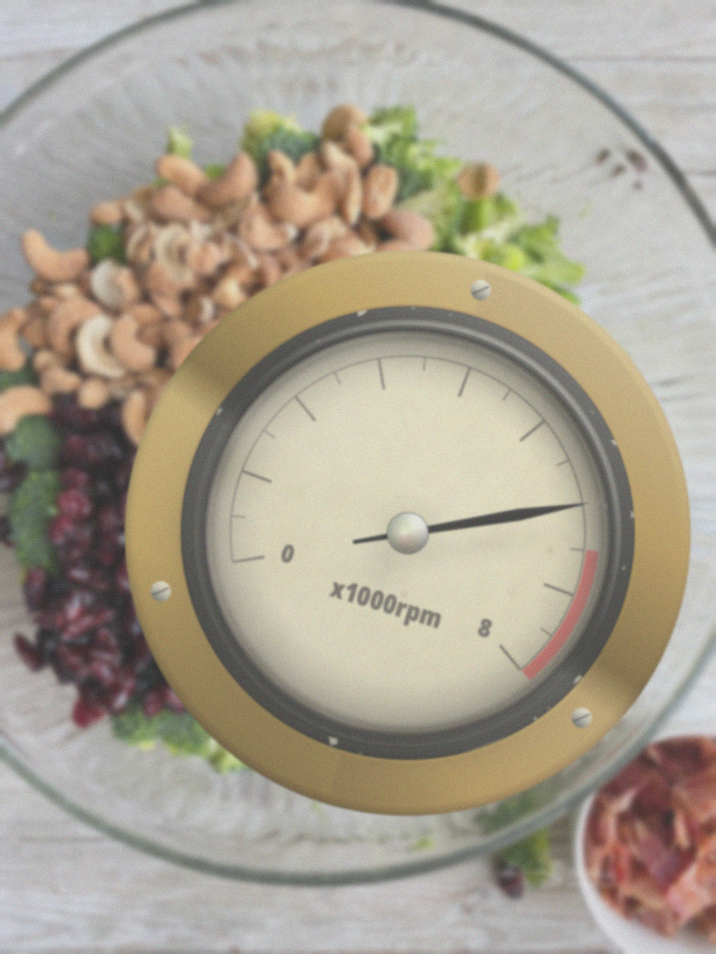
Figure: 6000 rpm
